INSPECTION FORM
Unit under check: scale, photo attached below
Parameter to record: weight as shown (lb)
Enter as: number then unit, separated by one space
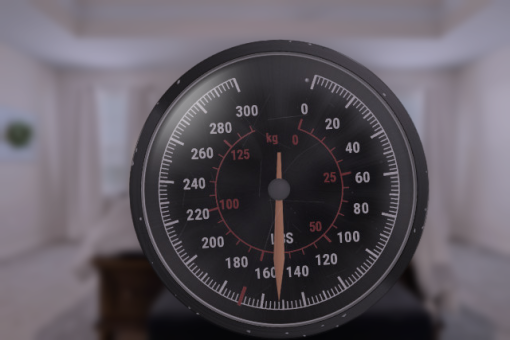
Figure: 152 lb
